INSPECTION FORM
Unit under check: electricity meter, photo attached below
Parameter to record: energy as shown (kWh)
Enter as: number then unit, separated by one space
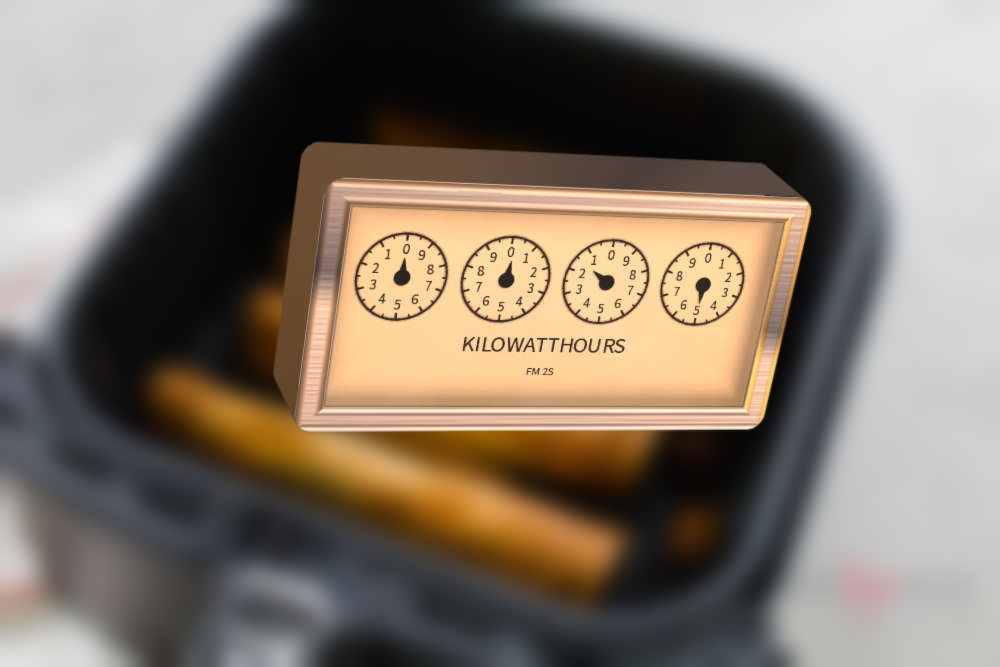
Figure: 15 kWh
